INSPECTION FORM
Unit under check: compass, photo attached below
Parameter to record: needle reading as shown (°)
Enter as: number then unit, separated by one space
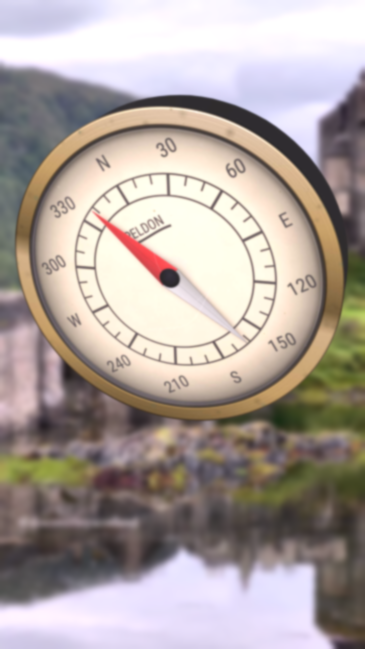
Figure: 340 °
